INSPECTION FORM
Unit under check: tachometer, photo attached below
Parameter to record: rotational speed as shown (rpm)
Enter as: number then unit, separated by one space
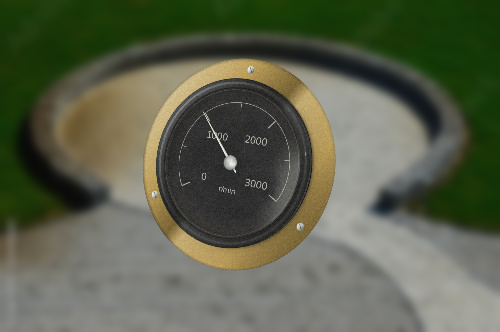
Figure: 1000 rpm
